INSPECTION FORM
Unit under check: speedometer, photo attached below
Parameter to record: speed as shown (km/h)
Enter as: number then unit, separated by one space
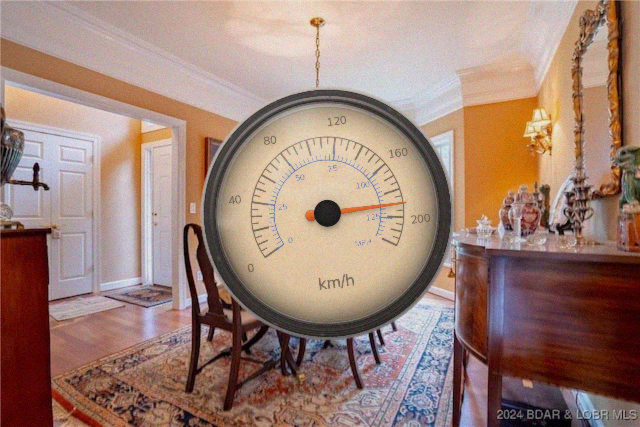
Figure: 190 km/h
